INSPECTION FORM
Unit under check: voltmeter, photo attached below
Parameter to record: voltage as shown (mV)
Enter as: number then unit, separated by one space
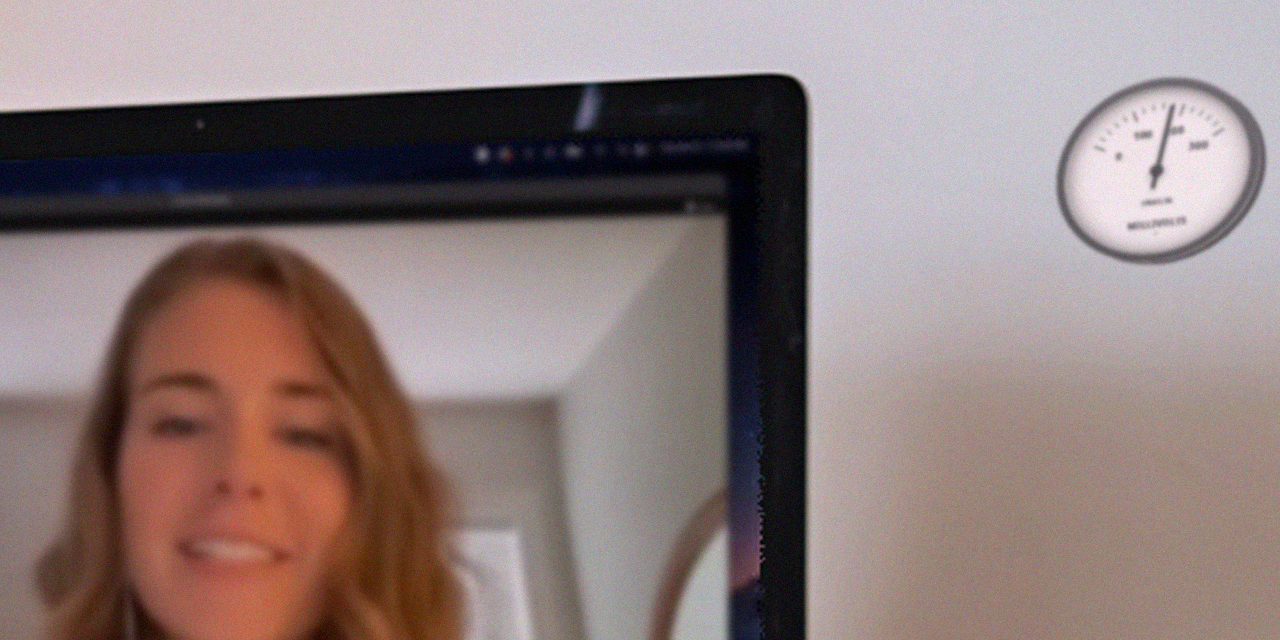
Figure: 180 mV
